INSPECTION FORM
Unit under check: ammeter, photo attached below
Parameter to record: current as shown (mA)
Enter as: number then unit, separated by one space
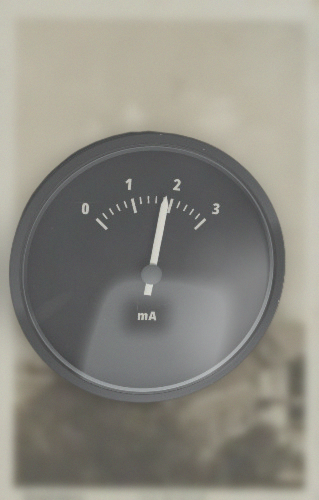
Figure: 1.8 mA
